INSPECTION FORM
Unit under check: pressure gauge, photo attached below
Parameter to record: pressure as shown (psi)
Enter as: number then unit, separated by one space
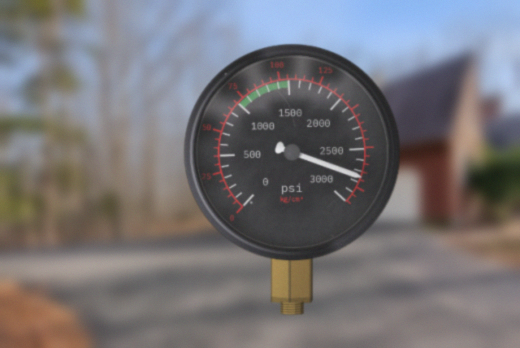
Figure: 2750 psi
